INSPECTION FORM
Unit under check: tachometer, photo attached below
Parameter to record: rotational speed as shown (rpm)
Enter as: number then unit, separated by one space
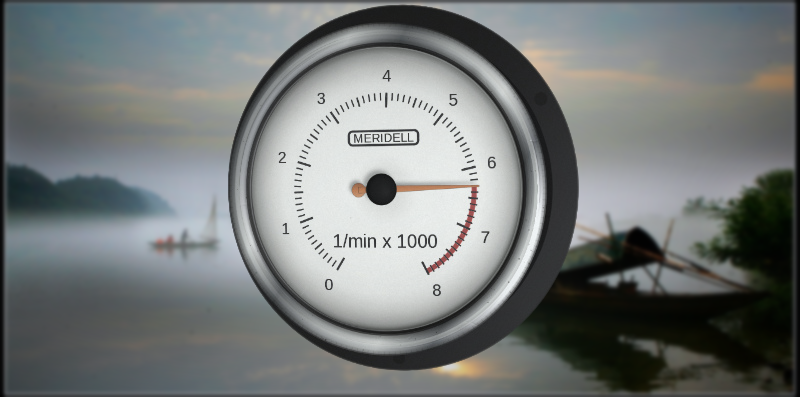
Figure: 6300 rpm
